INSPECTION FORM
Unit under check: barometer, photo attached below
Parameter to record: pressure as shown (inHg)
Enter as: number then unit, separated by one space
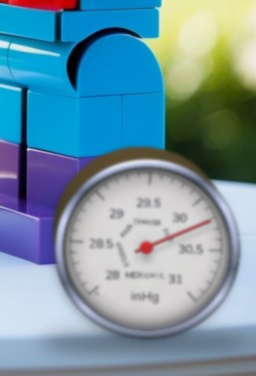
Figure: 30.2 inHg
